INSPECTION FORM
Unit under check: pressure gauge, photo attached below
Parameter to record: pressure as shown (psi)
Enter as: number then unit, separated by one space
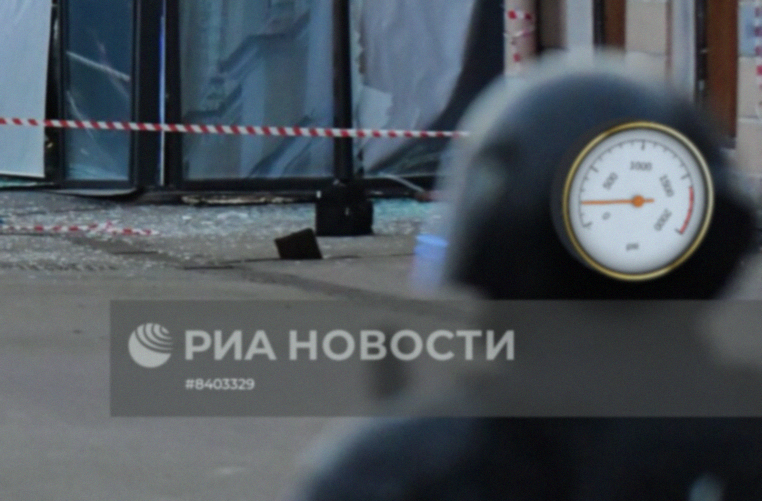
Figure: 200 psi
